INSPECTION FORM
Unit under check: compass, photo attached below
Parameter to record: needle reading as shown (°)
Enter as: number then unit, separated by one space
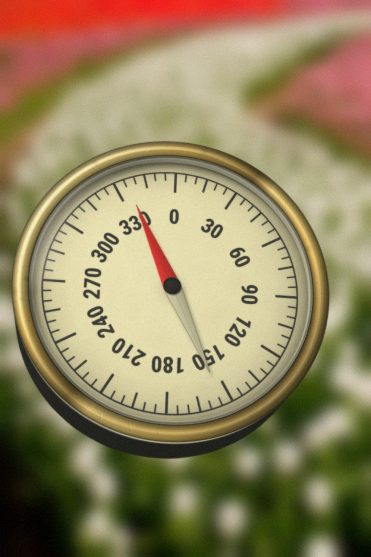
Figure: 335 °
